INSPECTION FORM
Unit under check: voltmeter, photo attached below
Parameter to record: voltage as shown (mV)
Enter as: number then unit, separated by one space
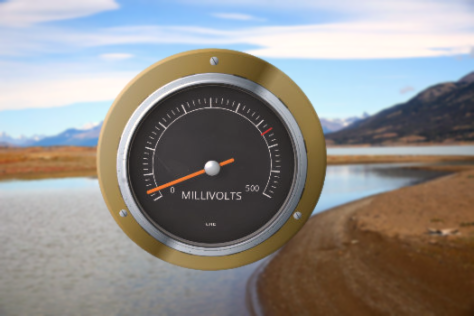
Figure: 20 mV
